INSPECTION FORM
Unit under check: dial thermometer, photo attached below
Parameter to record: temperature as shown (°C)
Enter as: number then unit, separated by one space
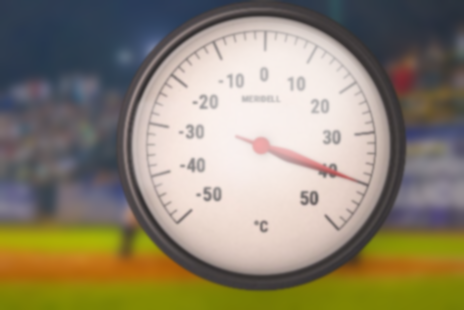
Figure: 40 °C
